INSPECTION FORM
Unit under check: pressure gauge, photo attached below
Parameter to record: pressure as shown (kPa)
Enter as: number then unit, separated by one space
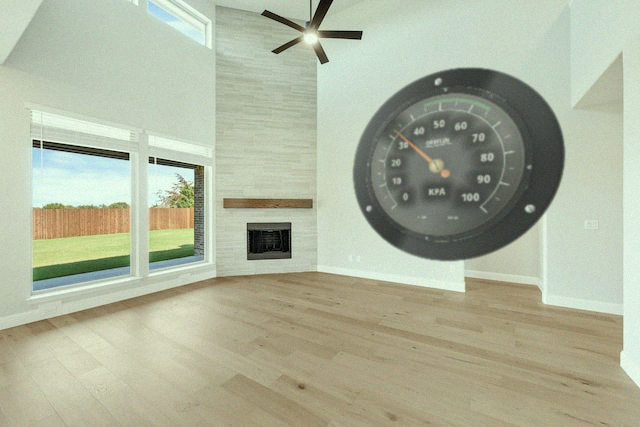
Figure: 32.5 kPa
